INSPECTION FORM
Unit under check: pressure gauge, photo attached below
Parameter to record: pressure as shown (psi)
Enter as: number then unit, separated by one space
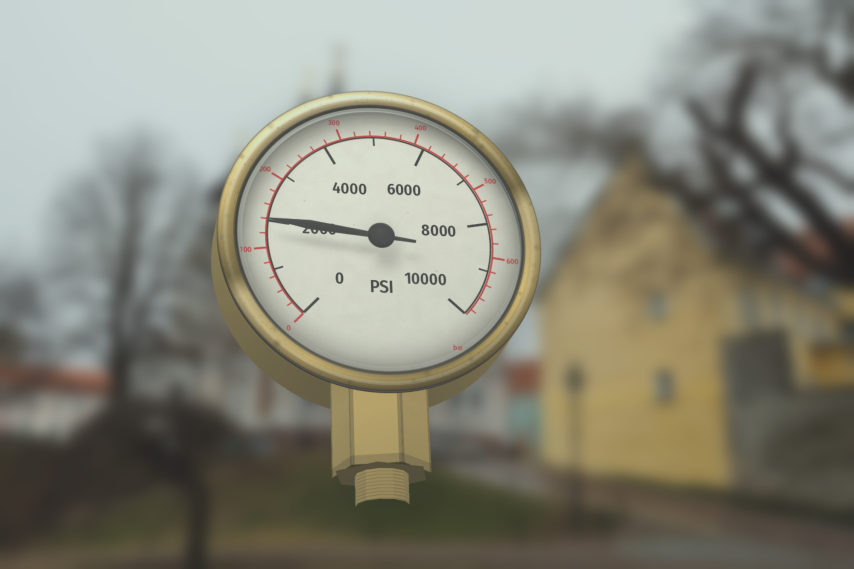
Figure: 2000 psi
